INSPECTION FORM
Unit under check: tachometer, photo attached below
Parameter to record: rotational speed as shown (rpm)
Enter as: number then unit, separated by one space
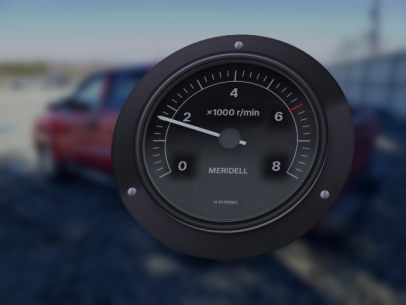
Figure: 1600 rpm
